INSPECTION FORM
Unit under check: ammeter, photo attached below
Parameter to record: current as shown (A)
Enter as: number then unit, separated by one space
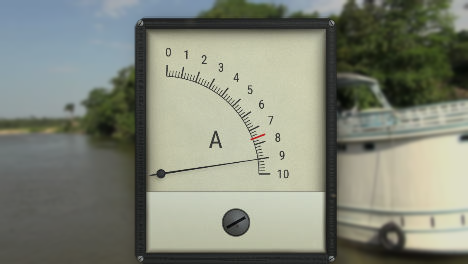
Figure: 9 A
